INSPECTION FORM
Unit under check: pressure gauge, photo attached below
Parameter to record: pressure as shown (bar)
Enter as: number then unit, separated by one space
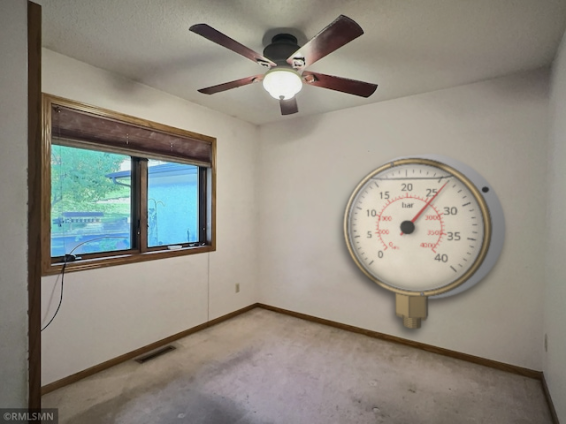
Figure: 26 bar
